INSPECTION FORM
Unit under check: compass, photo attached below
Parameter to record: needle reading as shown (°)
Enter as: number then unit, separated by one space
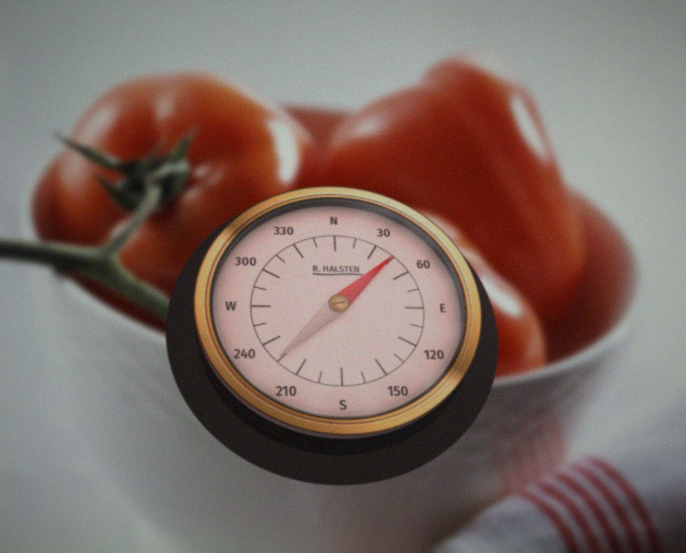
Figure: 45 °
